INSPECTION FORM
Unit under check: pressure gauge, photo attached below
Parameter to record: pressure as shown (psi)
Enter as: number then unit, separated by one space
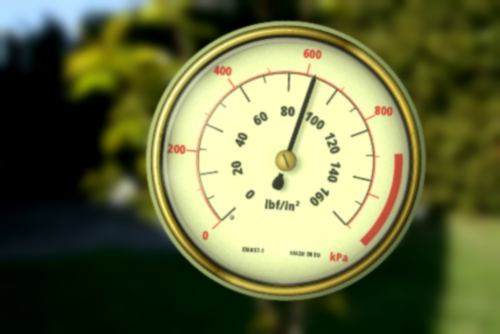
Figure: 90 psi
